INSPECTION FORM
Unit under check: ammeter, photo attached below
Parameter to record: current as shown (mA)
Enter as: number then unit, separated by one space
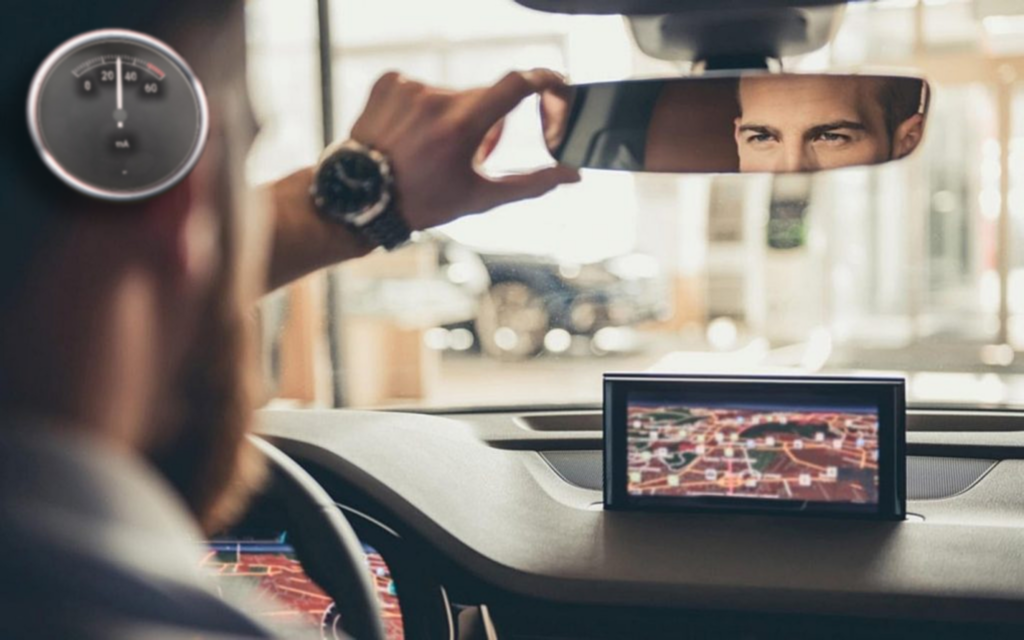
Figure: 30 mA
